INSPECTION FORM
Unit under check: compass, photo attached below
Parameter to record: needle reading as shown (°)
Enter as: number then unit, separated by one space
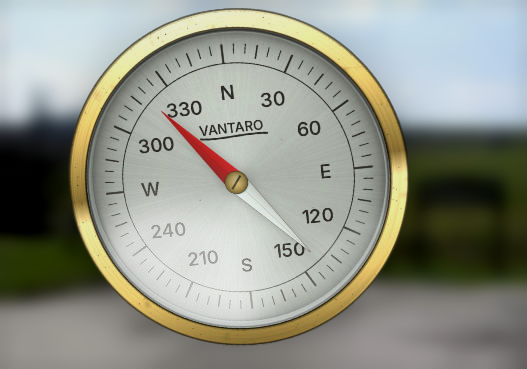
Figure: 320 °
